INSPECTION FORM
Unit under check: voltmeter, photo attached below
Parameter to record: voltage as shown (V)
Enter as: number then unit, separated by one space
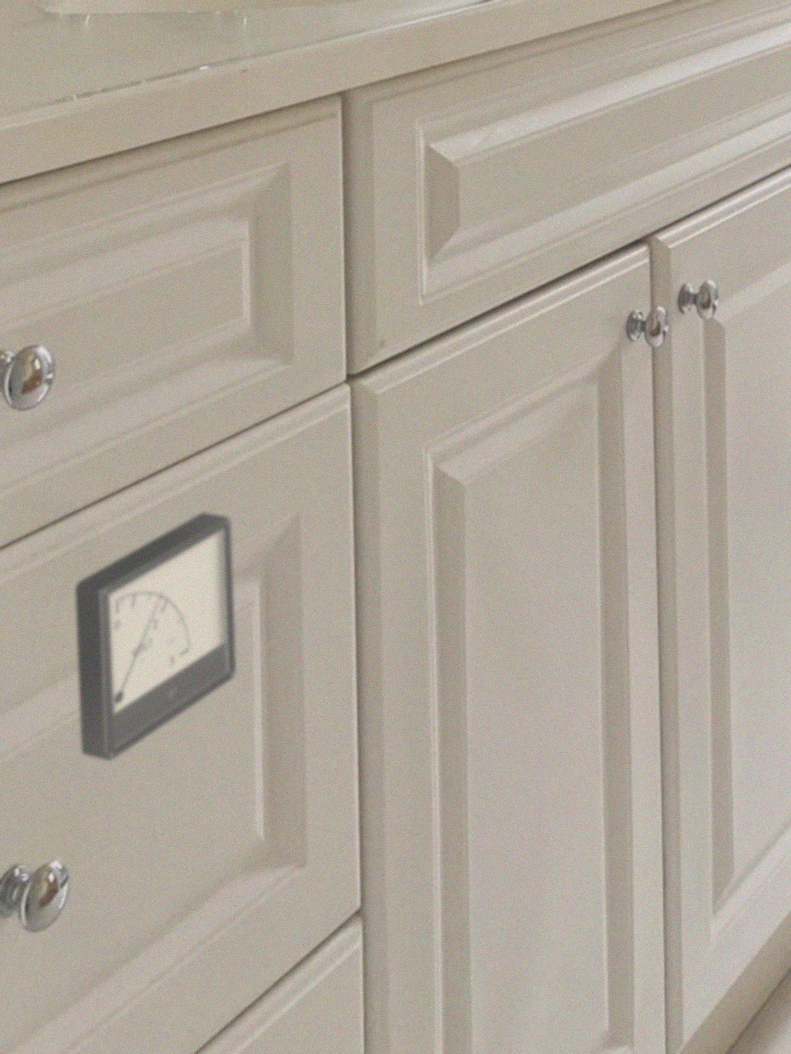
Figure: 1.75 V
